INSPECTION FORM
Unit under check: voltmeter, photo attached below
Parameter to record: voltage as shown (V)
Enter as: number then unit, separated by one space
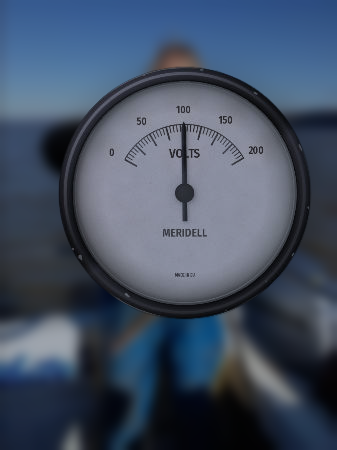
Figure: 100 V
